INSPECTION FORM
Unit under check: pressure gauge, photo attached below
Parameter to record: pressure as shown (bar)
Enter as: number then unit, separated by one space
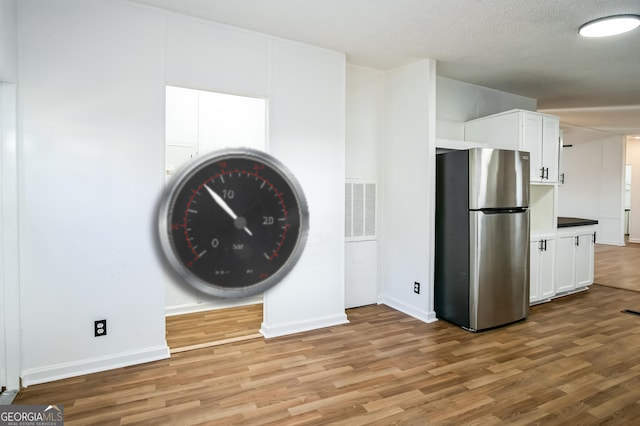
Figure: 8 bar
